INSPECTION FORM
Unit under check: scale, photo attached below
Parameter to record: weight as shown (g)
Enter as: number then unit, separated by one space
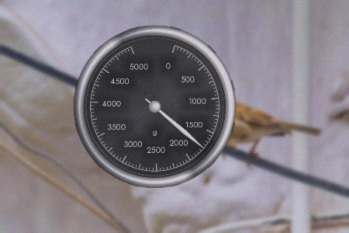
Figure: 1750 g
